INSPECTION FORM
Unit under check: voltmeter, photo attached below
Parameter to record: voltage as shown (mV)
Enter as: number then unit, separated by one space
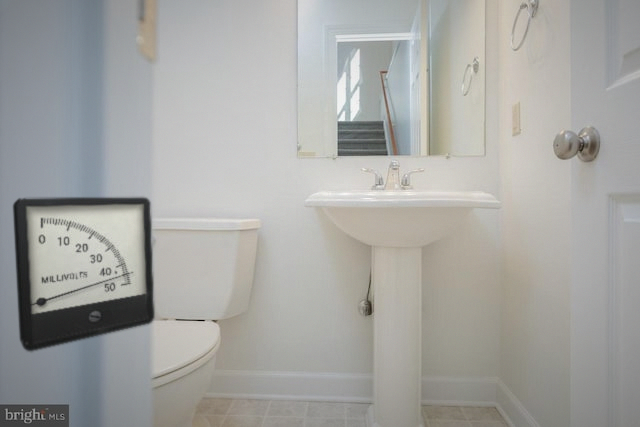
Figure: 45 mV
